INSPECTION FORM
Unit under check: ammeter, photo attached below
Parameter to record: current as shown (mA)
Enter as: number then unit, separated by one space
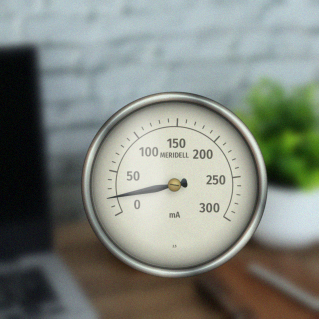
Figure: 20 mA
